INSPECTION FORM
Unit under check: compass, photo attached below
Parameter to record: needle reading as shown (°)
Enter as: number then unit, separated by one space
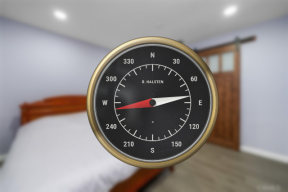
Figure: 260 °
